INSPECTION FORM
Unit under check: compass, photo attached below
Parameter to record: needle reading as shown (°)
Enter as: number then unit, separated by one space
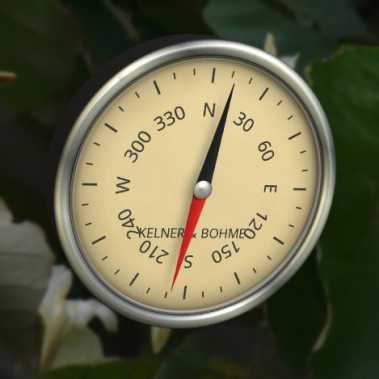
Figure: 190 °
